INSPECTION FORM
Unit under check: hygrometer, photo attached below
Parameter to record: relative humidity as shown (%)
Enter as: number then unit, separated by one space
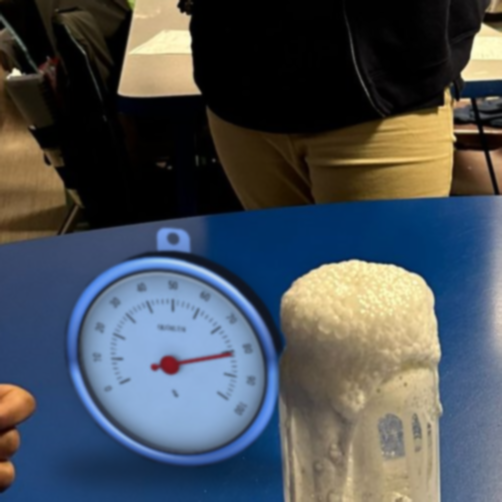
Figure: 80 %
